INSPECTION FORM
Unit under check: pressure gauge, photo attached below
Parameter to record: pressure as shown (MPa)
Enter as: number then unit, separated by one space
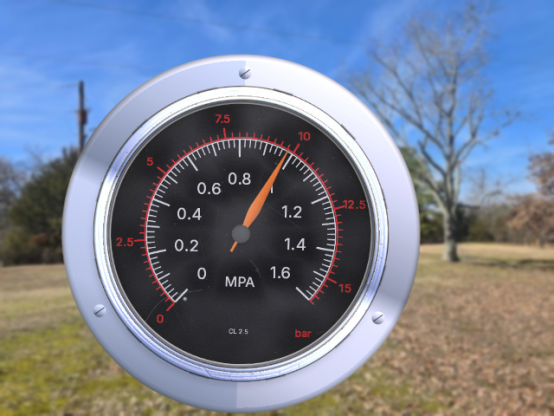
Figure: 0.98 MPa
